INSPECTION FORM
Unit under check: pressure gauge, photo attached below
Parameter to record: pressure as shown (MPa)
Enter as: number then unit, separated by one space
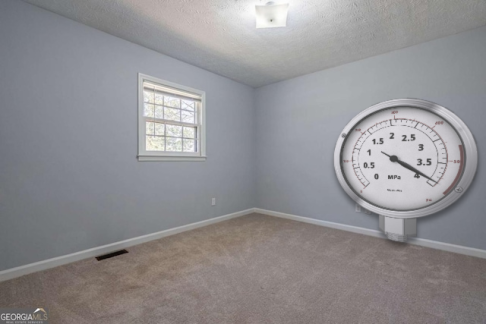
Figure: 3.9 MPa
